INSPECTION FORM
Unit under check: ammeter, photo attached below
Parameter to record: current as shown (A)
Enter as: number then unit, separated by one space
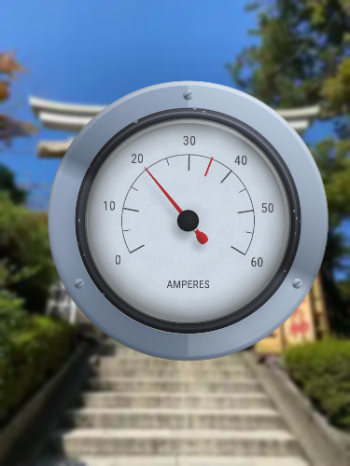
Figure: 20 A
